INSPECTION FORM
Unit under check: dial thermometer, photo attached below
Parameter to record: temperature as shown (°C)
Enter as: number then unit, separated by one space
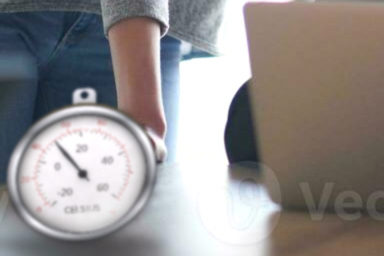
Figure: 10 °C
